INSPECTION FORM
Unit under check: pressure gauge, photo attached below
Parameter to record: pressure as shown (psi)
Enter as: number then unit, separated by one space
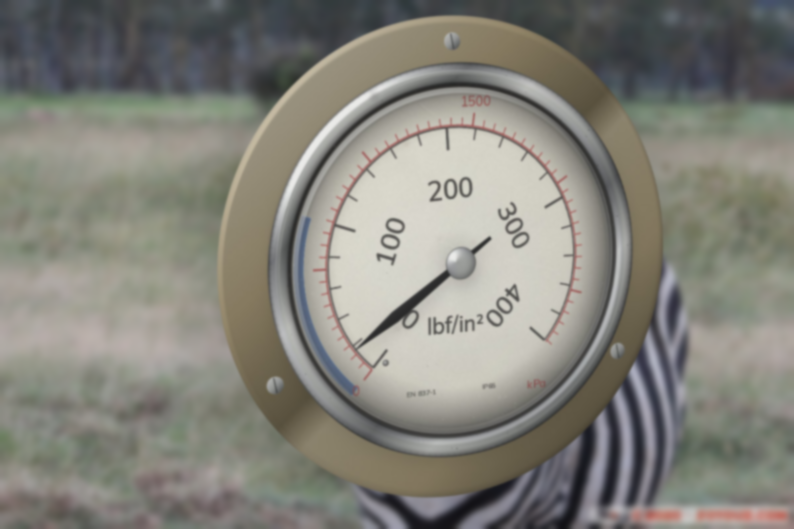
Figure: 20 psi
